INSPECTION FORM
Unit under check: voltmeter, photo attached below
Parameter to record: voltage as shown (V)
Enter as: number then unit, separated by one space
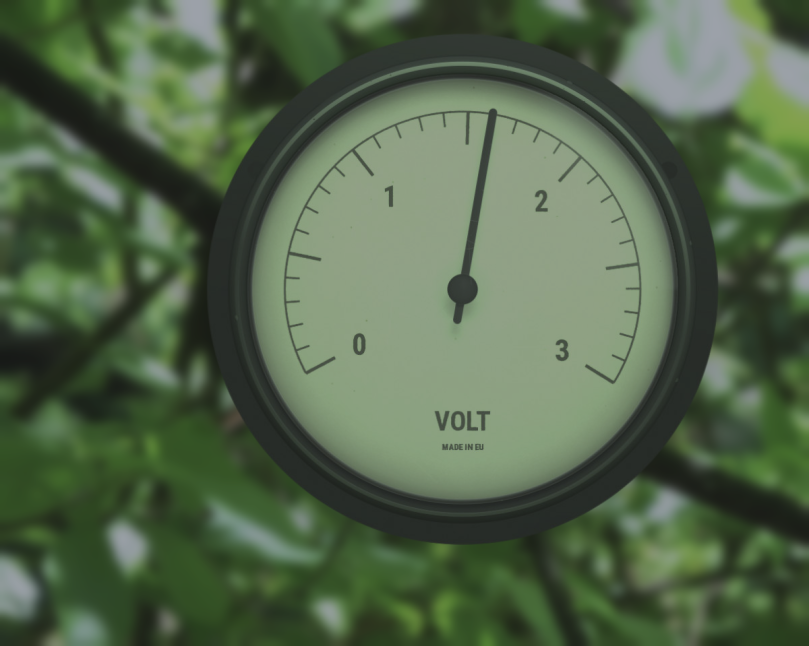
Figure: 1.6 V
